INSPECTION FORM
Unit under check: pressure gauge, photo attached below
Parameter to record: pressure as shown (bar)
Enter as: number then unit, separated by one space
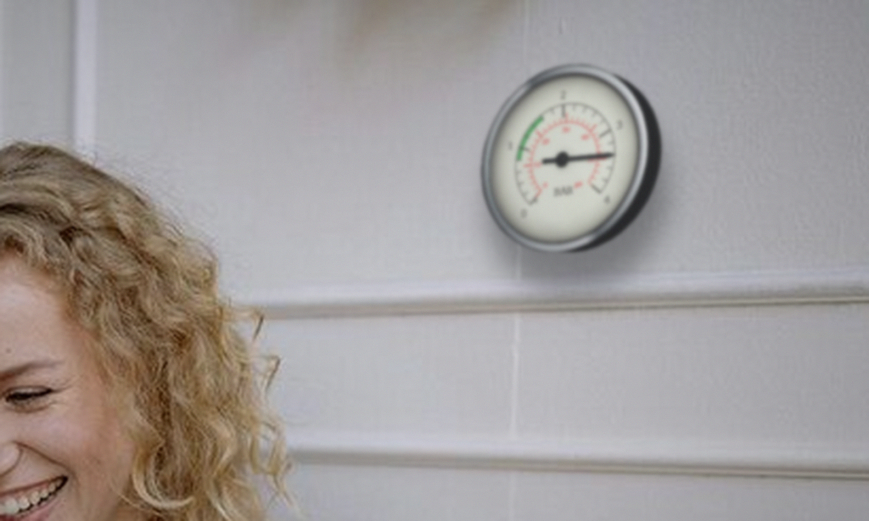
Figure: 3.4 bar
